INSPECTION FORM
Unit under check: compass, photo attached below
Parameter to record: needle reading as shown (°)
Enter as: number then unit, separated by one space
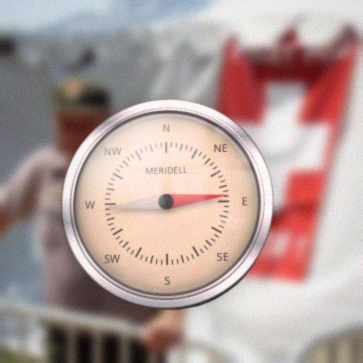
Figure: 85 °
